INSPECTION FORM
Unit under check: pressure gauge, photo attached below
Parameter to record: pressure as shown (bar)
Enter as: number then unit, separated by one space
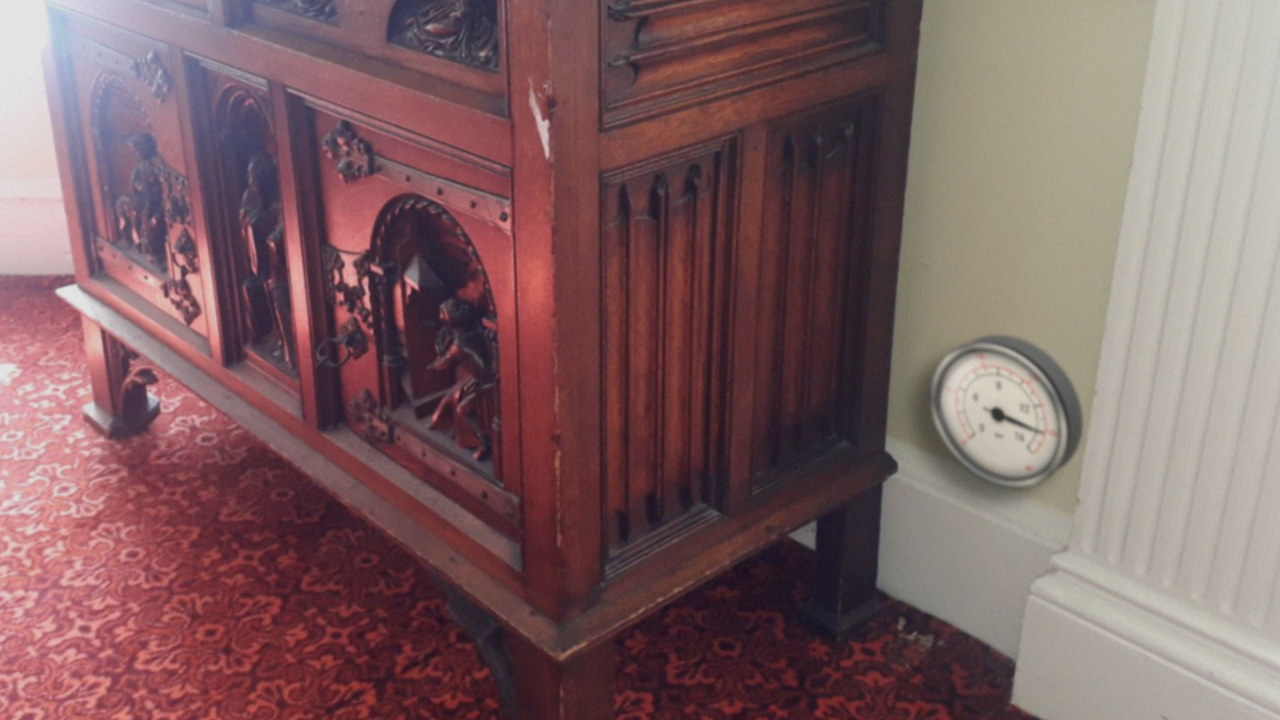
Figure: 14 bar
